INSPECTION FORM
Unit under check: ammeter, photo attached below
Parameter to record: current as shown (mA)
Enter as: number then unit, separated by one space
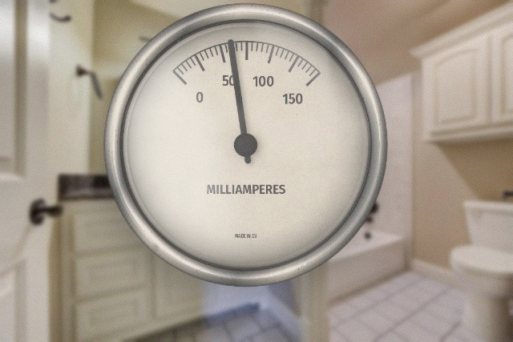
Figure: 60 mA
